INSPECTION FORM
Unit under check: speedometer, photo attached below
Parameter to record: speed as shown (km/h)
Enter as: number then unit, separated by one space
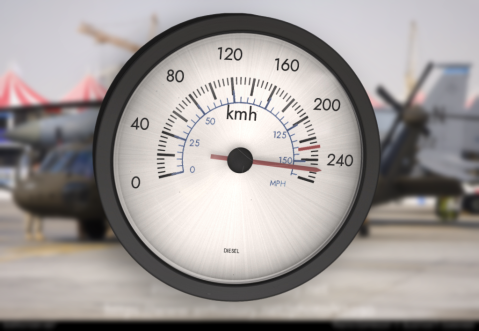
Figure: 248 km/h
